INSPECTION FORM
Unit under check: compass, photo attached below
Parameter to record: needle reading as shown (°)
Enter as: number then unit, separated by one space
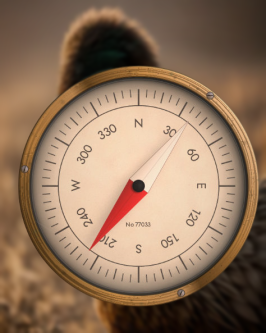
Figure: 217.5 °
